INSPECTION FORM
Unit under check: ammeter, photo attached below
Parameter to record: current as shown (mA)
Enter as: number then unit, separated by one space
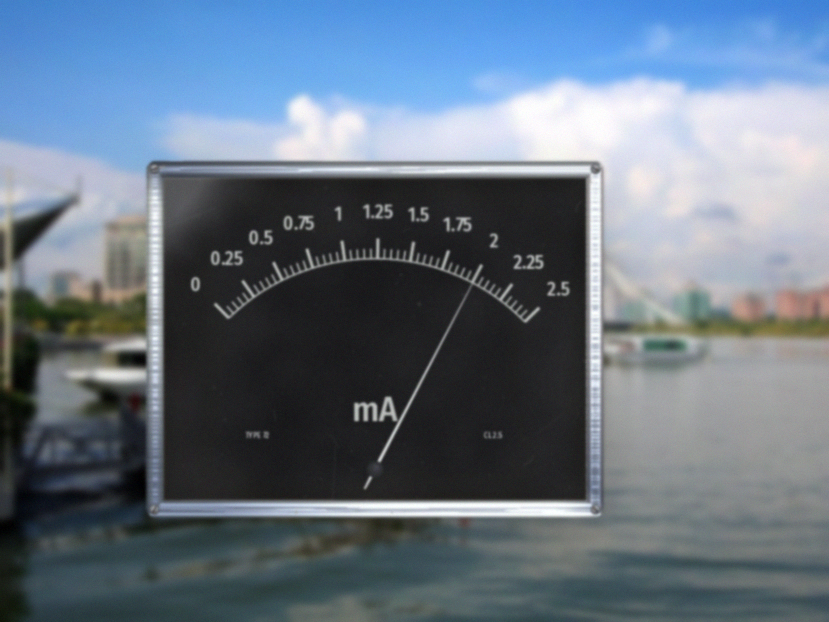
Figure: 2 mA
